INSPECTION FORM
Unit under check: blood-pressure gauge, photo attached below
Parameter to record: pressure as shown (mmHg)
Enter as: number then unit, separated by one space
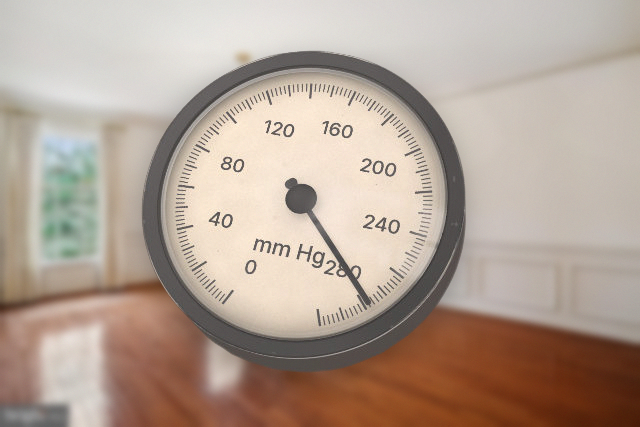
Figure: 278 mmHg
